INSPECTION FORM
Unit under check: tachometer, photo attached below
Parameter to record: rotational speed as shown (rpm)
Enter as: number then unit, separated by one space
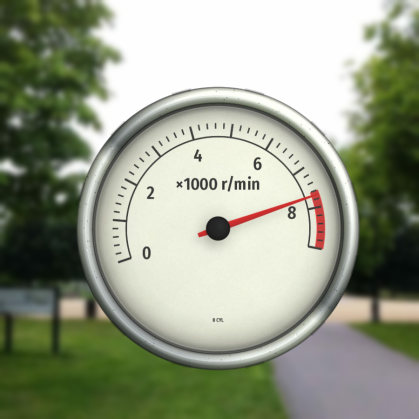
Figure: 7700 rpm
